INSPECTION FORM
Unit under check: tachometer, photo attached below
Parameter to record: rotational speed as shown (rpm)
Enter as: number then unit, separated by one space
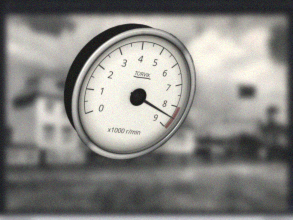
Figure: 8500 rpm
